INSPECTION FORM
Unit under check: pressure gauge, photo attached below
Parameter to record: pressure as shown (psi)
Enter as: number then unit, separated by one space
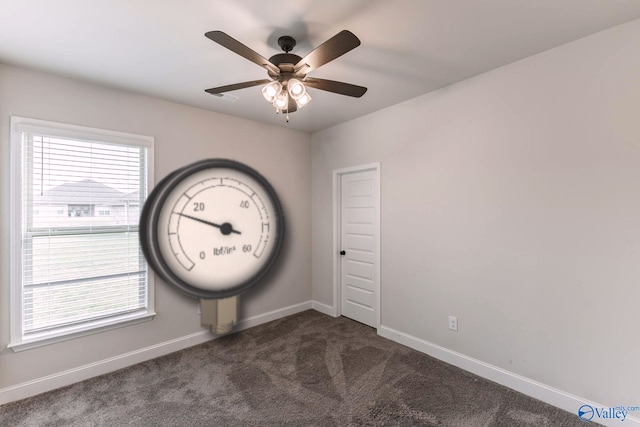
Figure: 15 psi
